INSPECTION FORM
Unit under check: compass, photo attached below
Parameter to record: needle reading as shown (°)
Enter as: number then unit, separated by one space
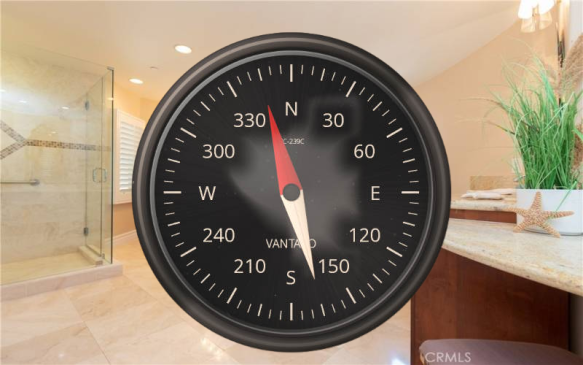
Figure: 345 °
